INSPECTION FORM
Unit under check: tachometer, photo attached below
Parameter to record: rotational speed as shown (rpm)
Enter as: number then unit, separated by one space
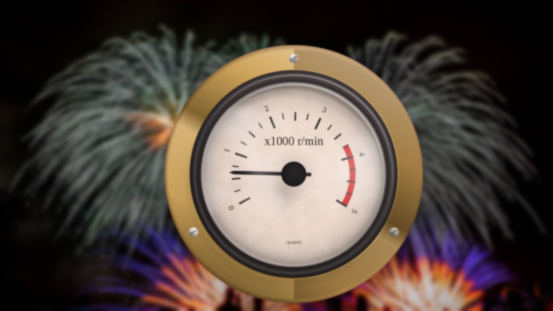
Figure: 625 rpm
